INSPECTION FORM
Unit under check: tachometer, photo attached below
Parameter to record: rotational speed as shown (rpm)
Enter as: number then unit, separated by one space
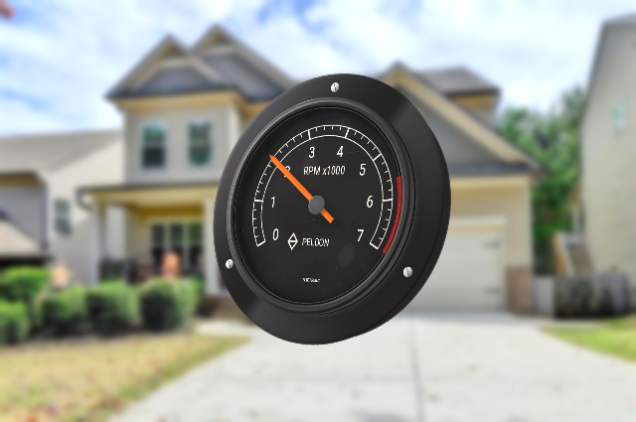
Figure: 2000 rpm
